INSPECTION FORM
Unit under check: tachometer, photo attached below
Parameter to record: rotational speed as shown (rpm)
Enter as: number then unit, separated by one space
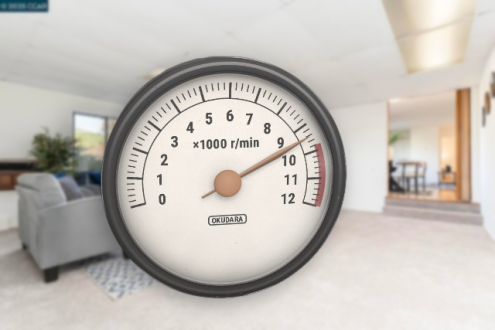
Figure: 9400 rpm
